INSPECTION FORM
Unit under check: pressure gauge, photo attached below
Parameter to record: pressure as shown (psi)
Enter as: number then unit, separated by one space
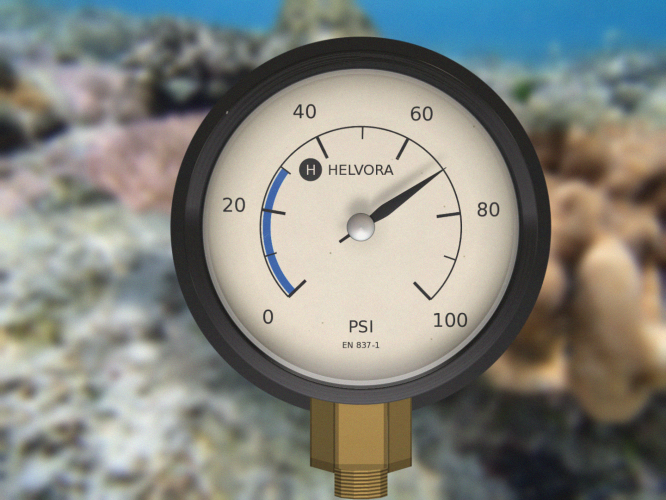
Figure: 70 psi
